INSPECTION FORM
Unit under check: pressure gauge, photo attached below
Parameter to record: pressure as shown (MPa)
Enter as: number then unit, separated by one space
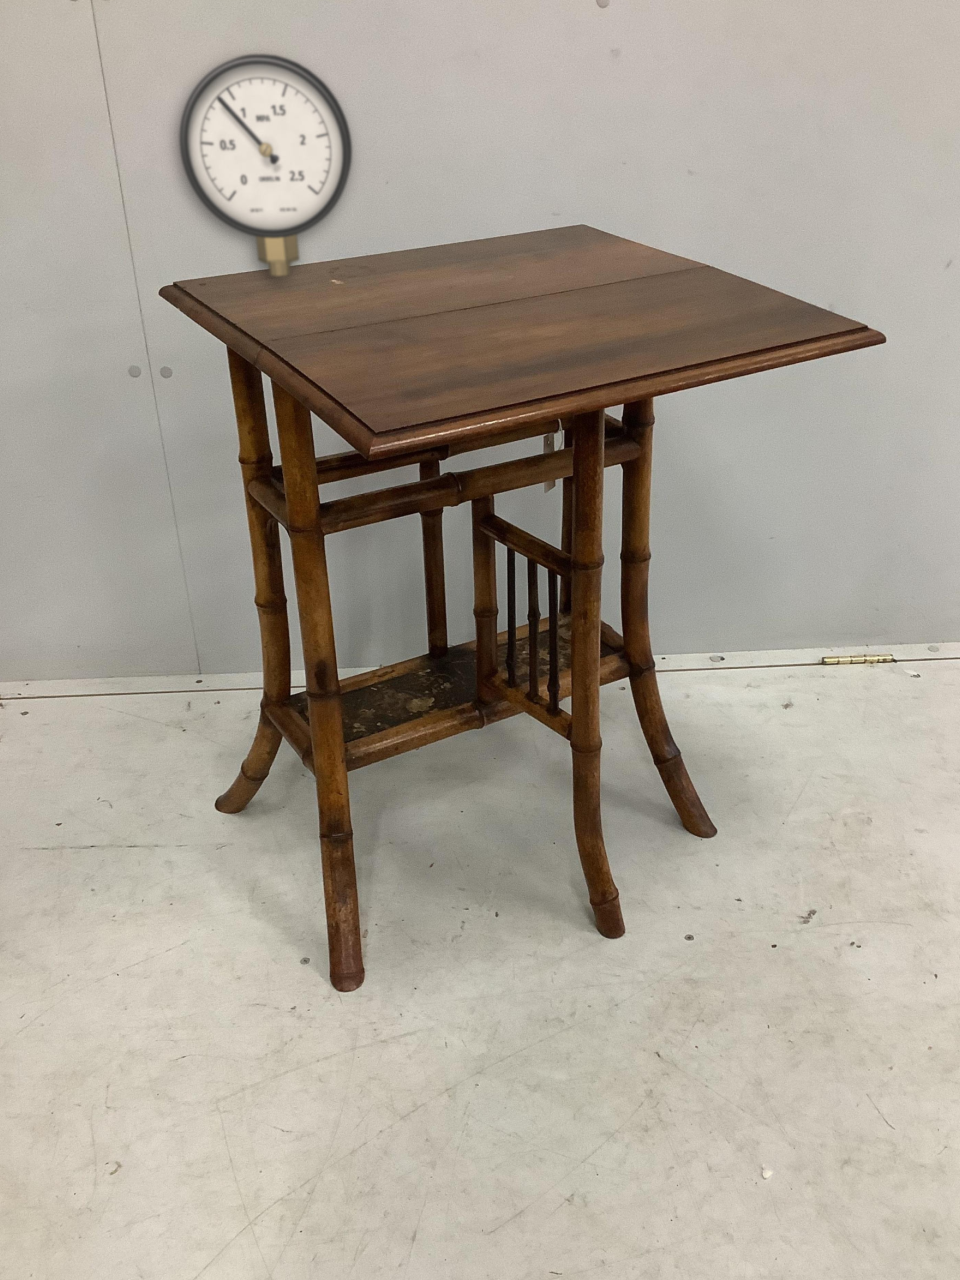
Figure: 0.9 MPa
